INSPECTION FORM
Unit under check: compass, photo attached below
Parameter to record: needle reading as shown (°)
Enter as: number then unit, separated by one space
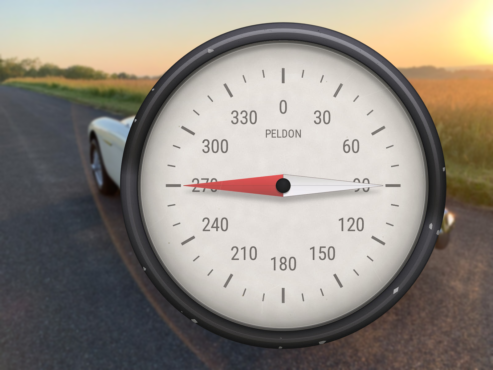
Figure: 270 °
